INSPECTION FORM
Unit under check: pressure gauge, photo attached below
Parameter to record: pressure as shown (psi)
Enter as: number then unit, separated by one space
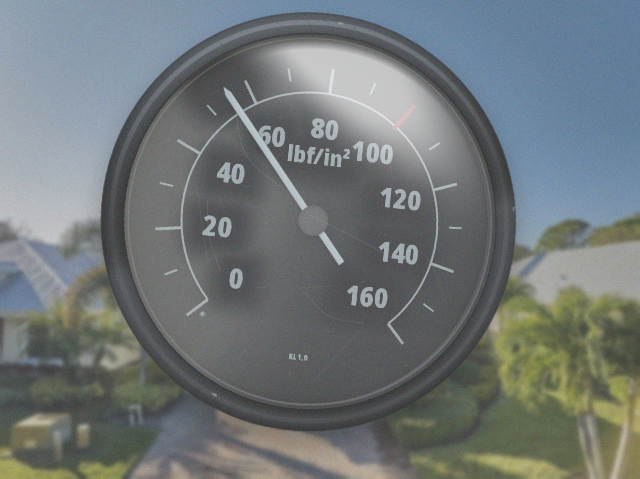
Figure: 55 psi
